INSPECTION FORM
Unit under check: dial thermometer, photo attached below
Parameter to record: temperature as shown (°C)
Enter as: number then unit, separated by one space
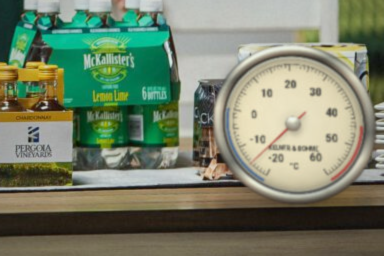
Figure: -15 °C
